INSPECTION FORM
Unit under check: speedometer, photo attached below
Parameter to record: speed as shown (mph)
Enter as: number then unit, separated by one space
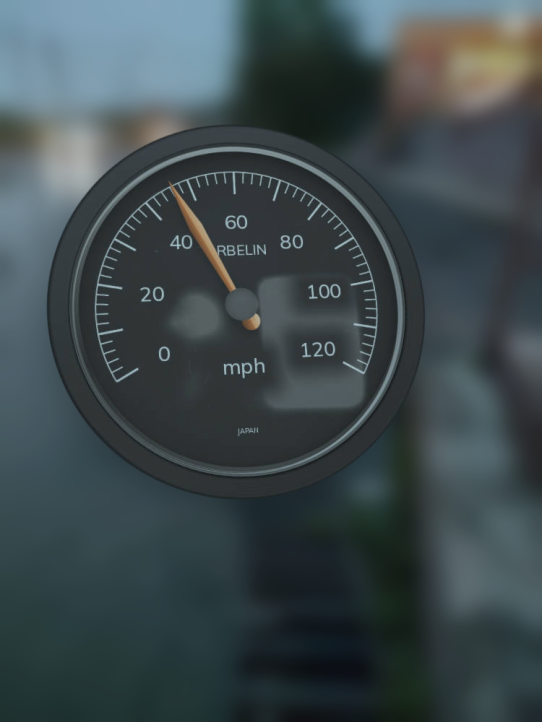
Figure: 46 mph
